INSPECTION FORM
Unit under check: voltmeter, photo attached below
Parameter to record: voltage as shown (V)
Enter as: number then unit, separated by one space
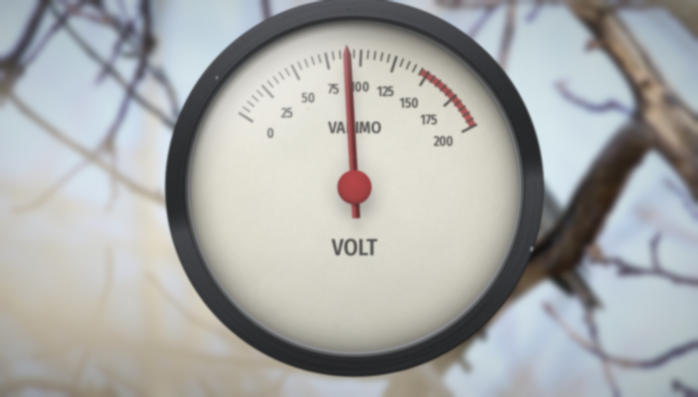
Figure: 90 V
